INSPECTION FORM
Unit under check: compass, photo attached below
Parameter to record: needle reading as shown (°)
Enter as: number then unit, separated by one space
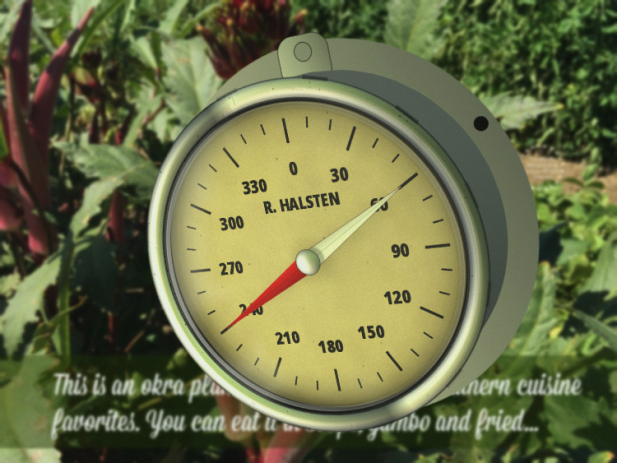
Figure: 240 °
